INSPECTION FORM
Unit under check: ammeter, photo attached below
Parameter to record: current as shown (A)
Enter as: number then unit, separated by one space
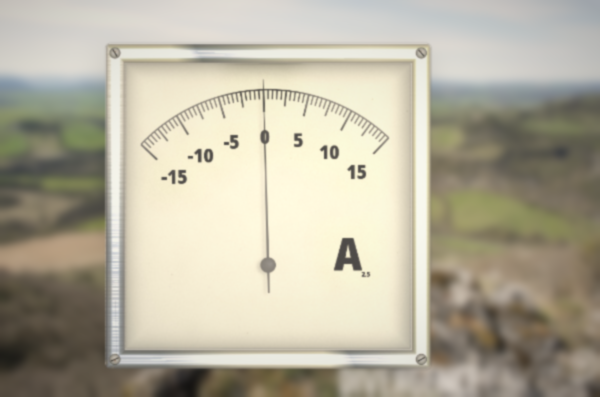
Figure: 0 A
